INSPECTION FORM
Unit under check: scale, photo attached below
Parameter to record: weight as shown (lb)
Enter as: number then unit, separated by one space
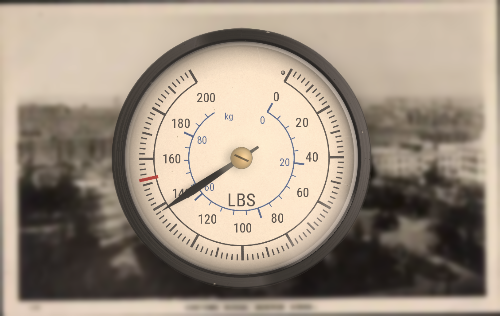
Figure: 138 lb
